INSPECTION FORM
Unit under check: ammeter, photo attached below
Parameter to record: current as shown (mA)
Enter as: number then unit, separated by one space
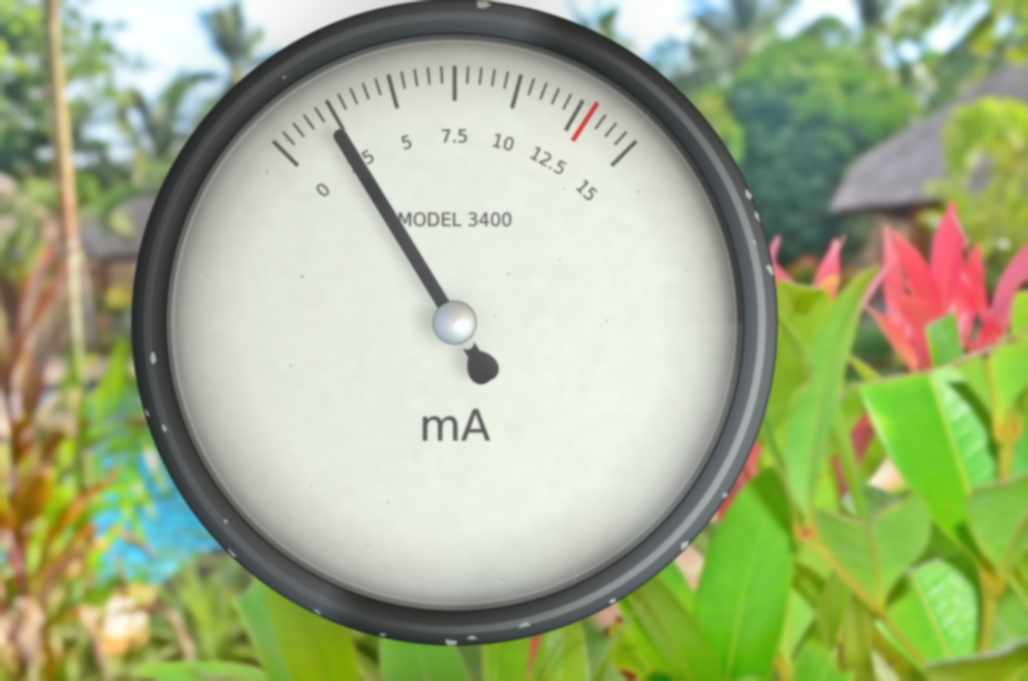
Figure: 2.25 mA
